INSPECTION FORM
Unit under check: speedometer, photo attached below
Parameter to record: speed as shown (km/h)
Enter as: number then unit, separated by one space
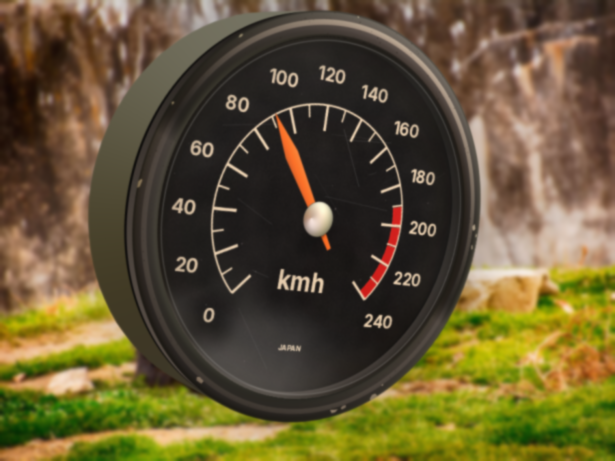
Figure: 90 km/h
